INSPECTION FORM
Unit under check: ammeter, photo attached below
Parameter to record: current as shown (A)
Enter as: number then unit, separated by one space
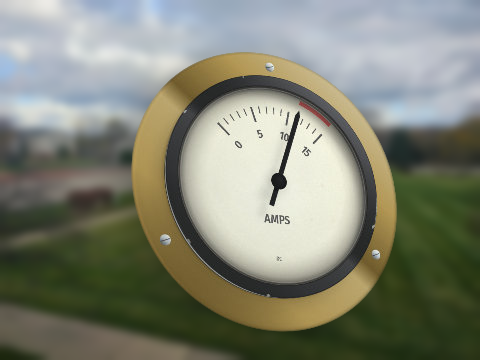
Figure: 11 A
